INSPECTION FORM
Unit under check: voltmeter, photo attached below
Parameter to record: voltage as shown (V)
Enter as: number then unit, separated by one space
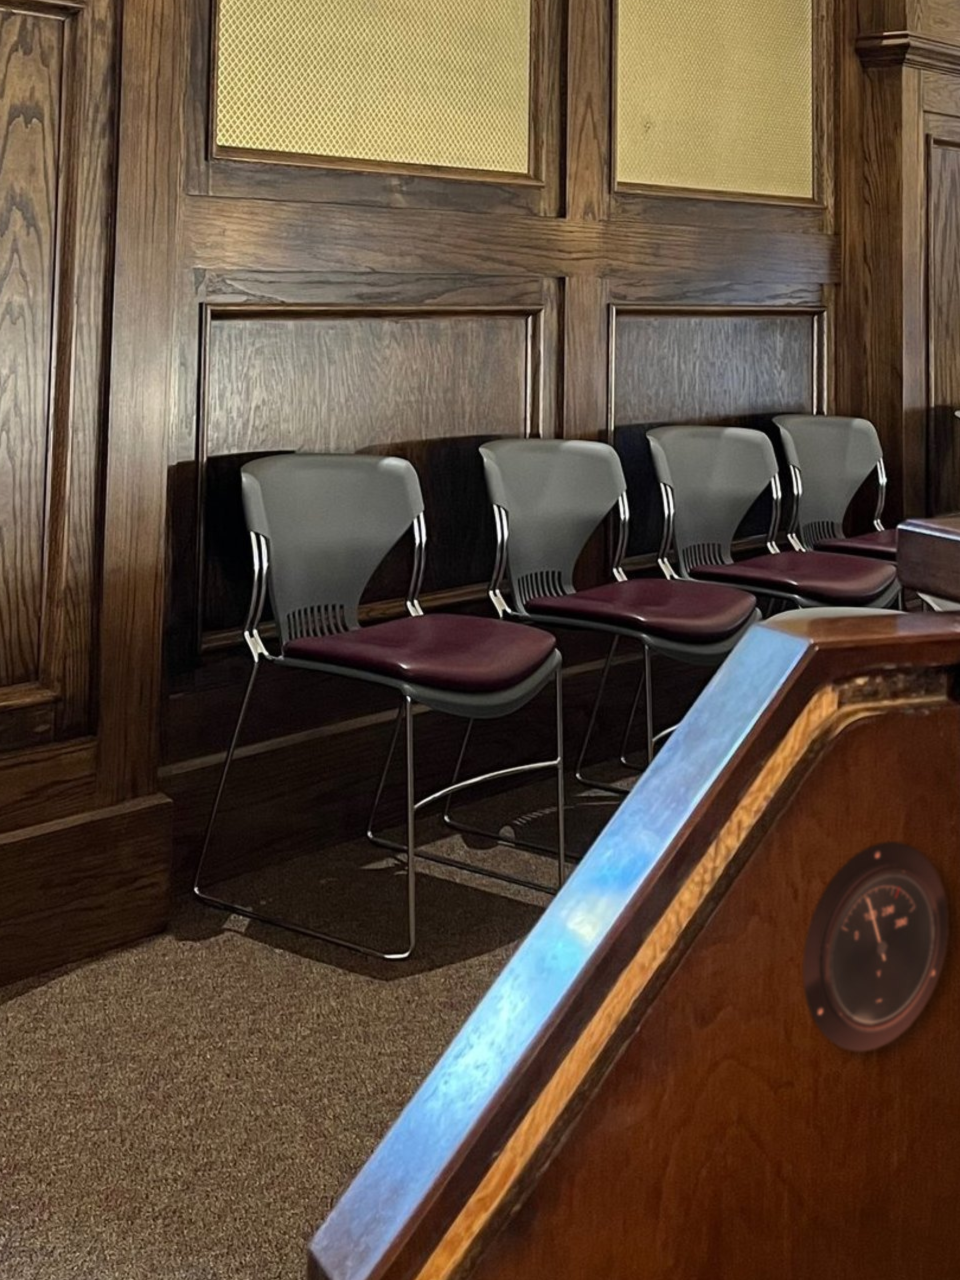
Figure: 100 V
